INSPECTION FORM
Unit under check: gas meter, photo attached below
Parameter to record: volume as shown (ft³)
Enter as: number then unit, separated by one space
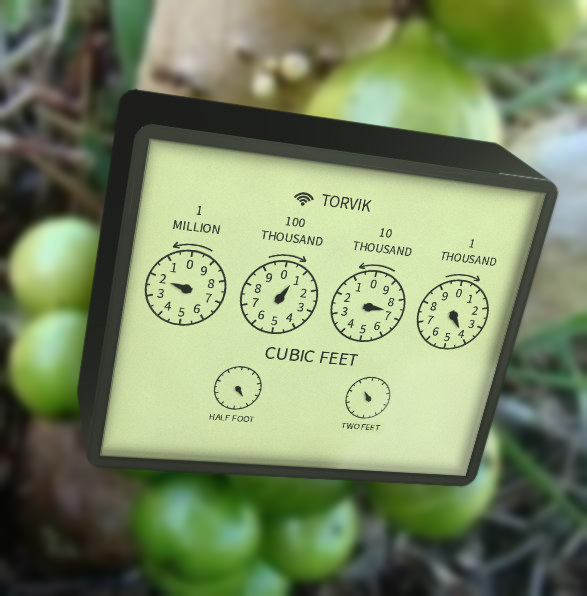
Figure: 207400 ft³
